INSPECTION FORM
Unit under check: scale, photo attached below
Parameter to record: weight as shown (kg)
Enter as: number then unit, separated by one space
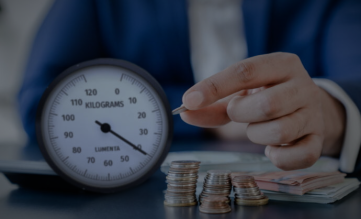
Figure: 40 kg
